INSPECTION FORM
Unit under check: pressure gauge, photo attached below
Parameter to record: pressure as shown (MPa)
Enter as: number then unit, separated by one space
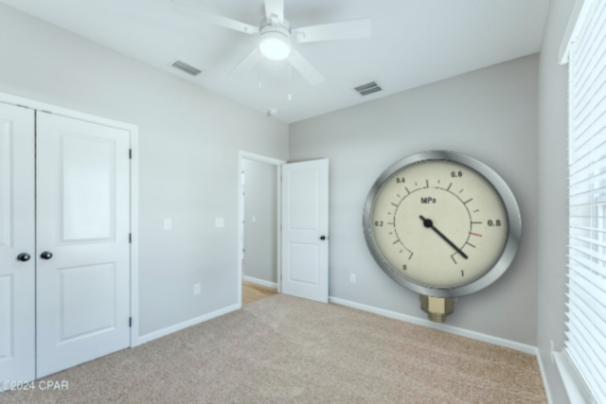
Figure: 0.95 MPa
